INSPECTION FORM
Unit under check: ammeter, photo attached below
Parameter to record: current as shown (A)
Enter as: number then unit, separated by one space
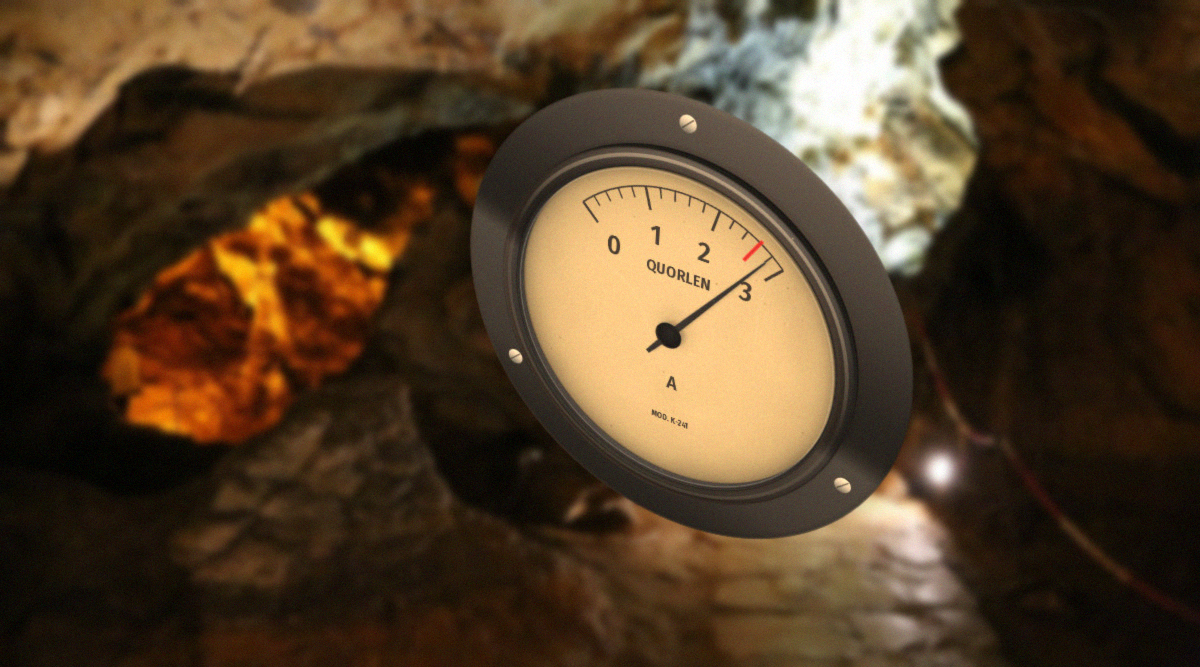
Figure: 2.8 A
